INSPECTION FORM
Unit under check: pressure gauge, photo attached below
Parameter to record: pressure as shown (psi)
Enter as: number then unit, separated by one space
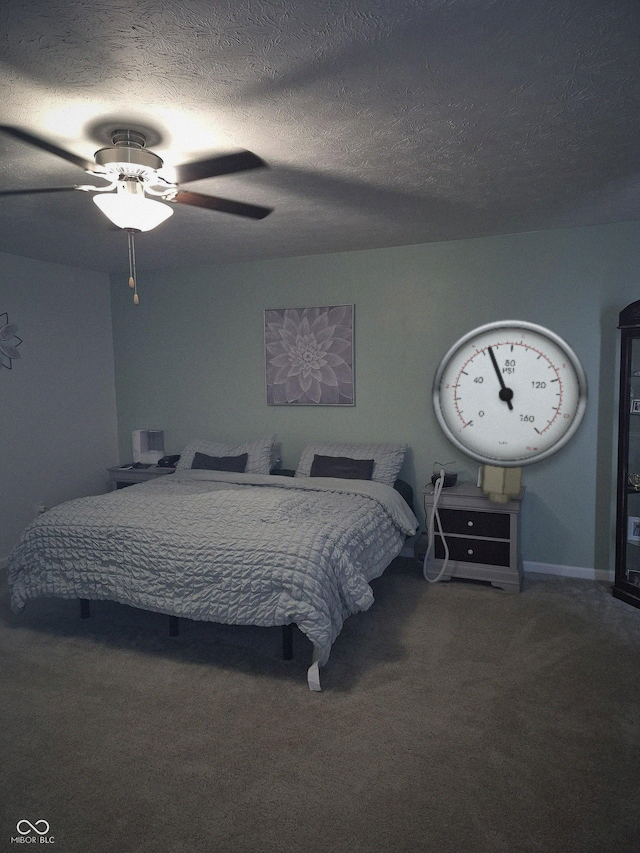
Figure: 65 psi
